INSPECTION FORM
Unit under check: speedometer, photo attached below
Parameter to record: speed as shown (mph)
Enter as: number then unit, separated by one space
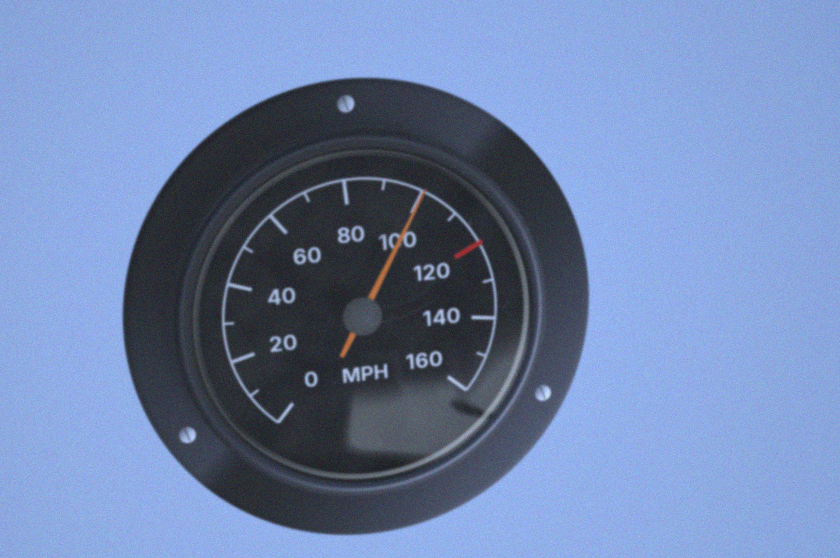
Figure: 100 mph
